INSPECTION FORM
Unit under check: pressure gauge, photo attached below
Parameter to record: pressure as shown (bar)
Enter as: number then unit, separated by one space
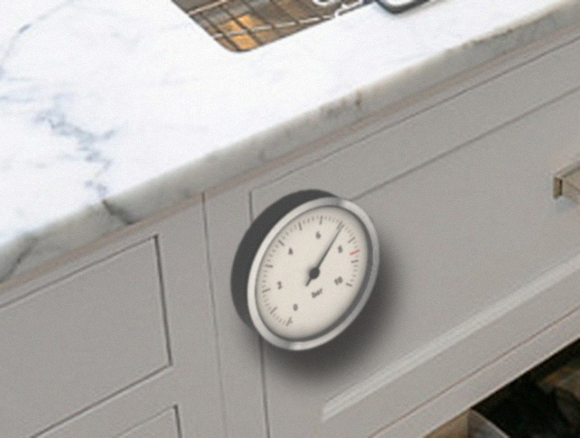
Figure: 7 bar
